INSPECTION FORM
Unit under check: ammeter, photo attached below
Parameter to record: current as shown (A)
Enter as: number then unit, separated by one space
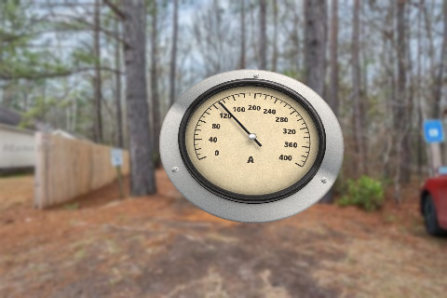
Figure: 130 A
